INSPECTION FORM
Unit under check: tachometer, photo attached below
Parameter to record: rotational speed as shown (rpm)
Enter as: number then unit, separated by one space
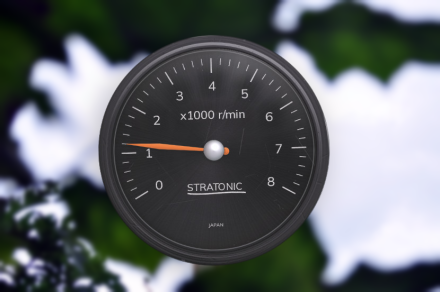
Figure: 1200 rpm
